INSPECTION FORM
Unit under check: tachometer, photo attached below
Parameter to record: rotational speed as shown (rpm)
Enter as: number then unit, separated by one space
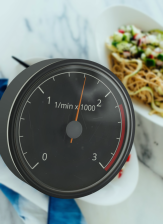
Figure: 1600 rpm
